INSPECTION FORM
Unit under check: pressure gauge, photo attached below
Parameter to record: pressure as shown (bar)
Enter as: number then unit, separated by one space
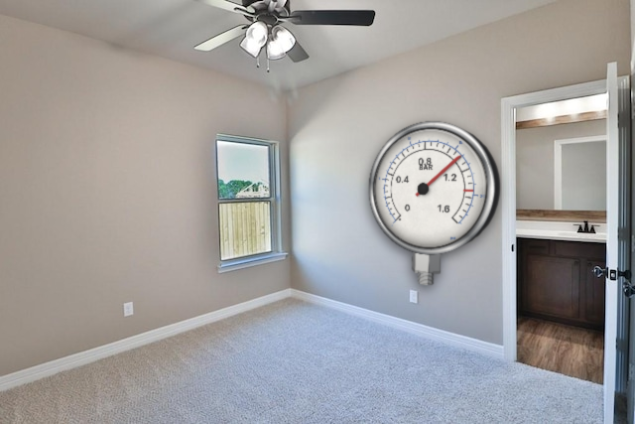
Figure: 1.1 bar
